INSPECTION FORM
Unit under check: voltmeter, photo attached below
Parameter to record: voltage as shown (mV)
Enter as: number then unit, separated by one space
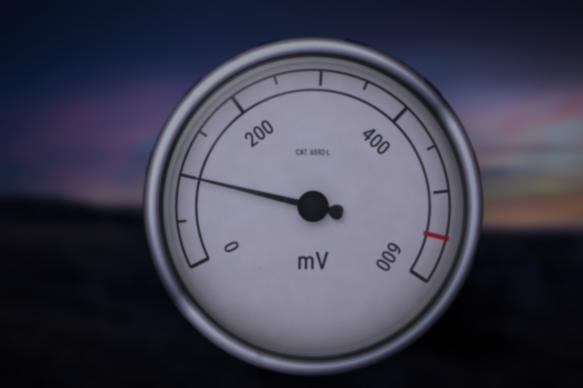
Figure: 100 mV
